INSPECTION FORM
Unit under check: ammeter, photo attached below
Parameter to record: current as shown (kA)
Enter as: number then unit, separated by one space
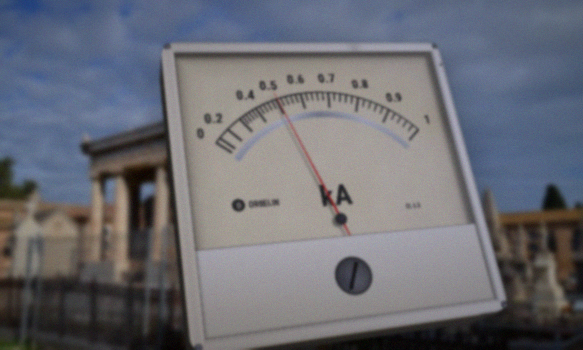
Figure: 0.5 kA
